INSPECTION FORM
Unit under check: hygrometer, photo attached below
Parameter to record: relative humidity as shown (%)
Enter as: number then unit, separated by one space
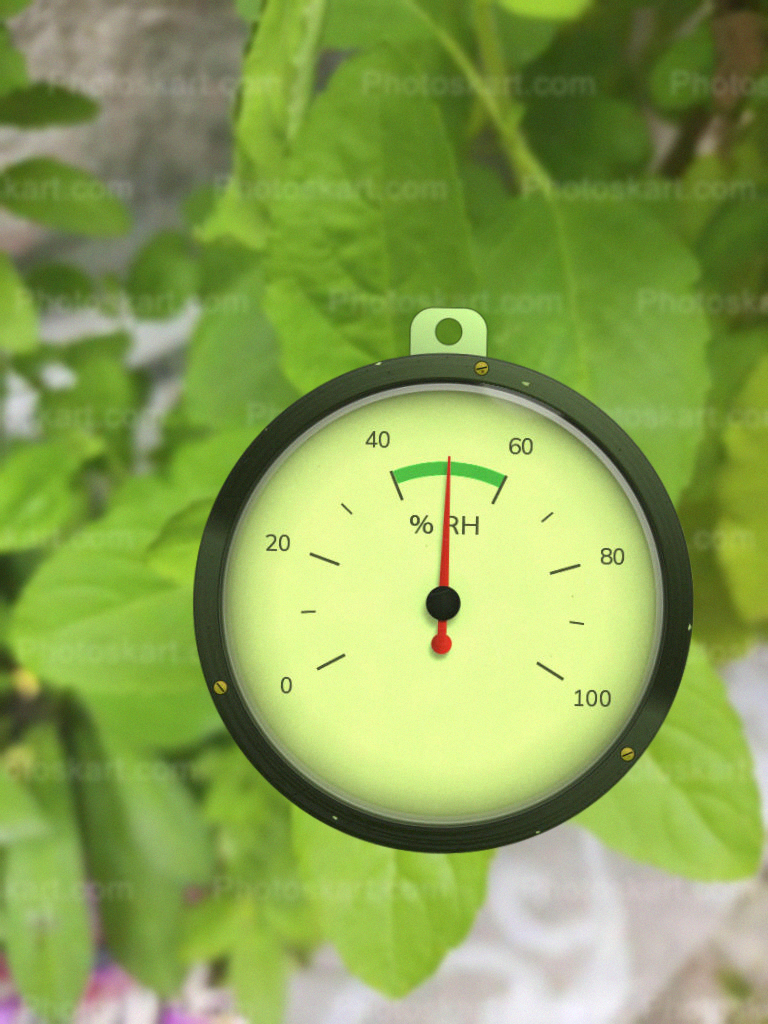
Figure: 50 %
